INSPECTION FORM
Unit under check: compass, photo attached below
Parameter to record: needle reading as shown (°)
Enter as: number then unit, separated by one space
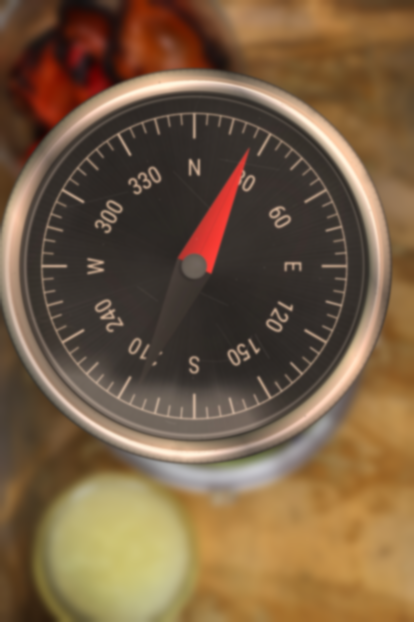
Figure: 25 °
